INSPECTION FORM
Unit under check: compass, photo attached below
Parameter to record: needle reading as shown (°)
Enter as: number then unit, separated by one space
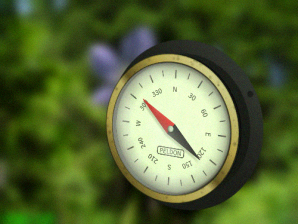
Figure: 307.5 °
